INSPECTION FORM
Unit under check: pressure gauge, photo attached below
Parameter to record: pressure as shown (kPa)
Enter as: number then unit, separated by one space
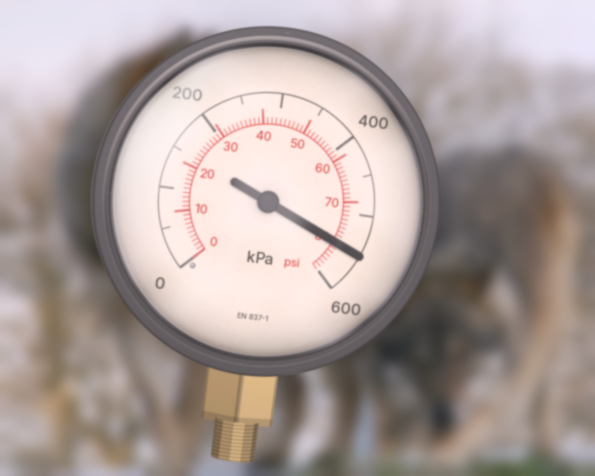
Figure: 550 kPa
